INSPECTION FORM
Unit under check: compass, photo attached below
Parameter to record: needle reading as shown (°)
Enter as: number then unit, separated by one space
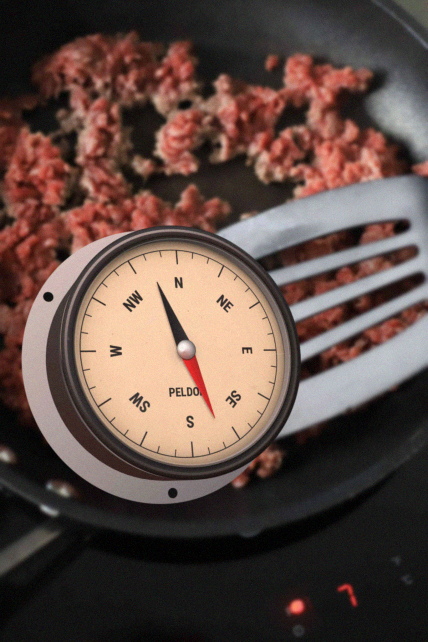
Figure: 160 °
